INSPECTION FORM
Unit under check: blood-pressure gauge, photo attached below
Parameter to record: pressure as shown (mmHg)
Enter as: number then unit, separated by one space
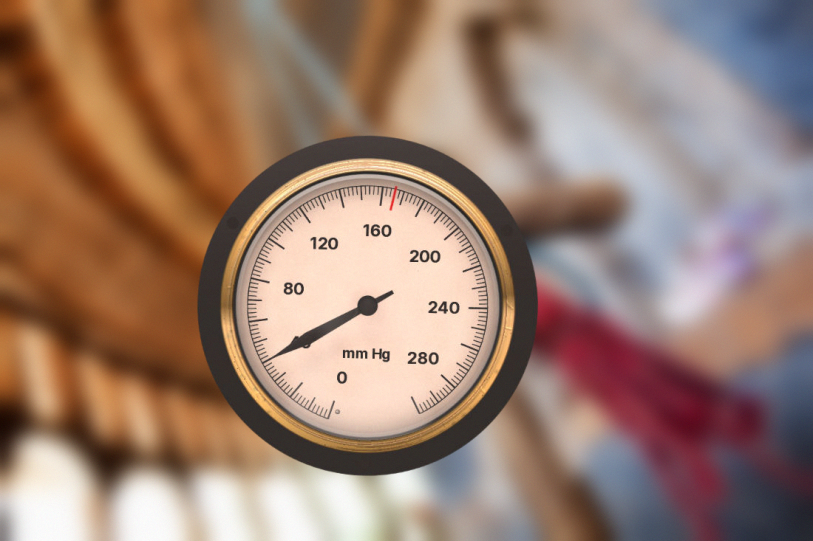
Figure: 40 mmHg
